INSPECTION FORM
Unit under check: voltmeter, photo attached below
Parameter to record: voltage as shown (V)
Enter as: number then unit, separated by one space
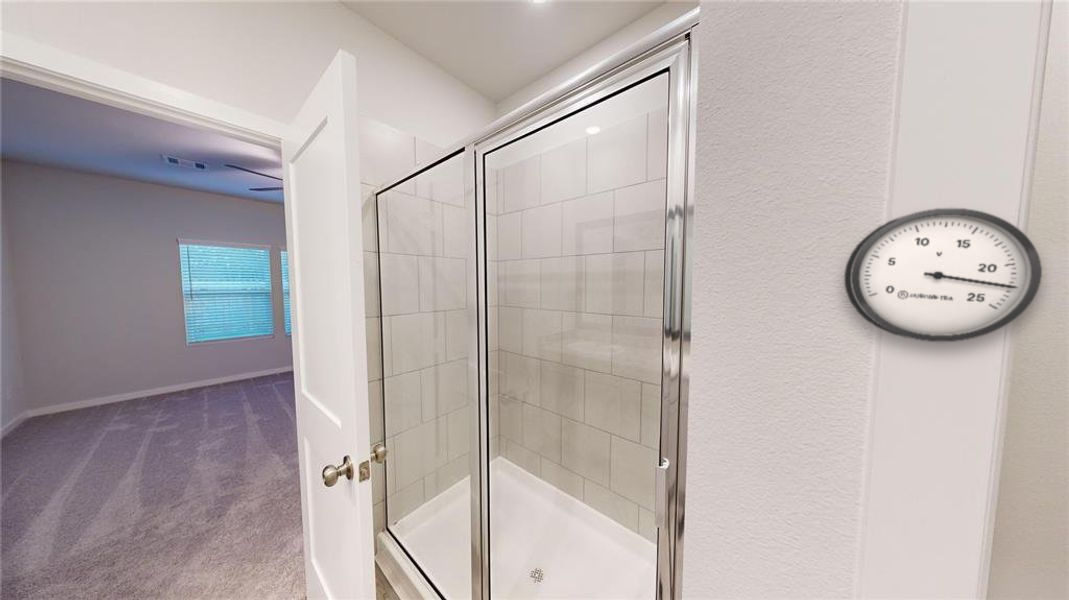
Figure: 22.5 V
